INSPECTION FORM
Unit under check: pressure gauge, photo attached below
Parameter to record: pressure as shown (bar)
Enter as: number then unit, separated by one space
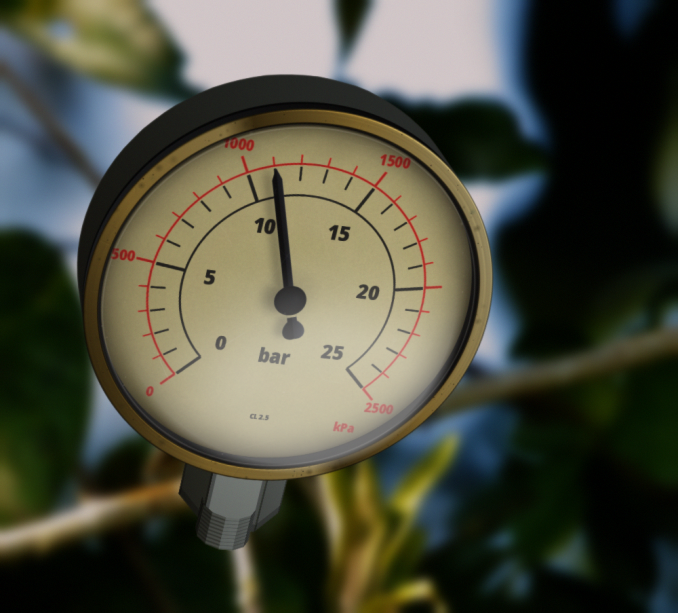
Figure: 11 bar
